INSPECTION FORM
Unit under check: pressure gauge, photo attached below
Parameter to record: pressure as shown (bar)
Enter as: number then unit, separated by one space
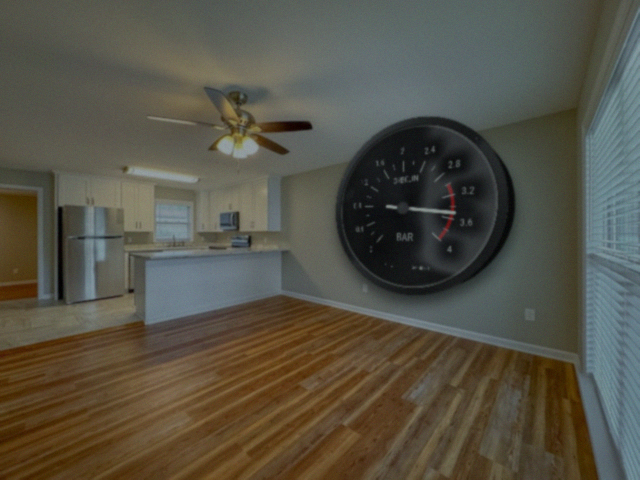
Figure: 3.5 bar
